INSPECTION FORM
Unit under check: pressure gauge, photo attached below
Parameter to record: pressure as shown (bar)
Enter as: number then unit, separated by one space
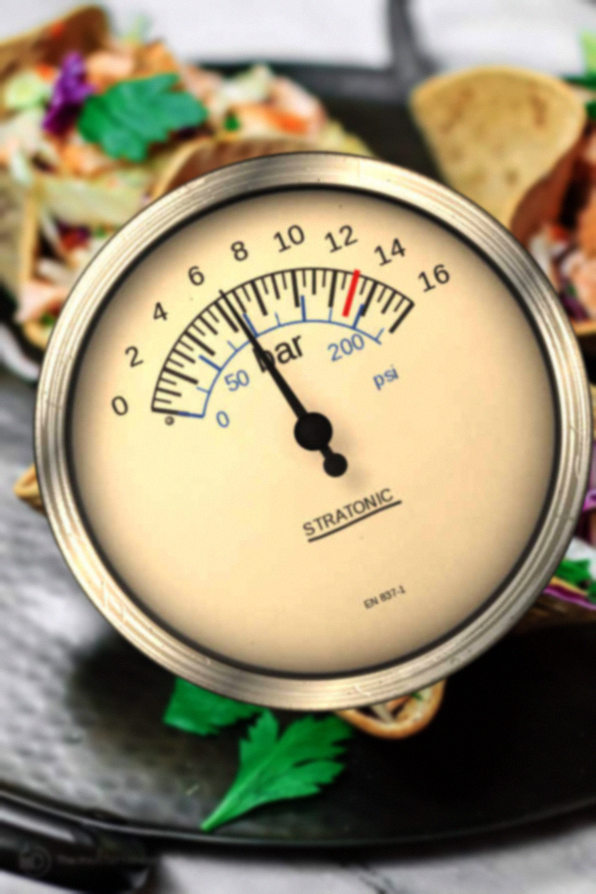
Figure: 6.5 bar
